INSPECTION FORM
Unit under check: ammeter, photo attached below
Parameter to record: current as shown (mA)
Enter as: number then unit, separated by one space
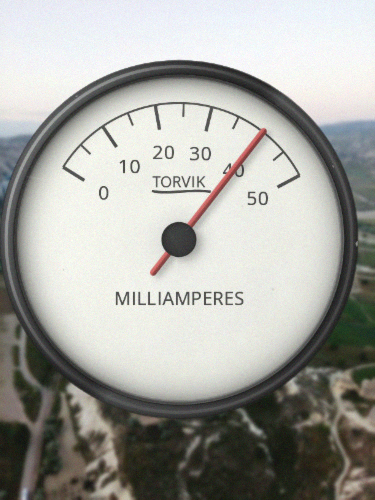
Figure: 40 mA
